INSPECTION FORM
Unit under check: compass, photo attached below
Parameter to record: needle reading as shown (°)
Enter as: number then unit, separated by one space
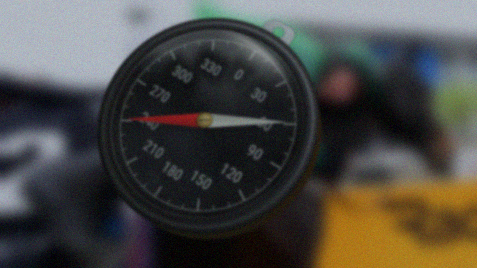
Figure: 240 °
